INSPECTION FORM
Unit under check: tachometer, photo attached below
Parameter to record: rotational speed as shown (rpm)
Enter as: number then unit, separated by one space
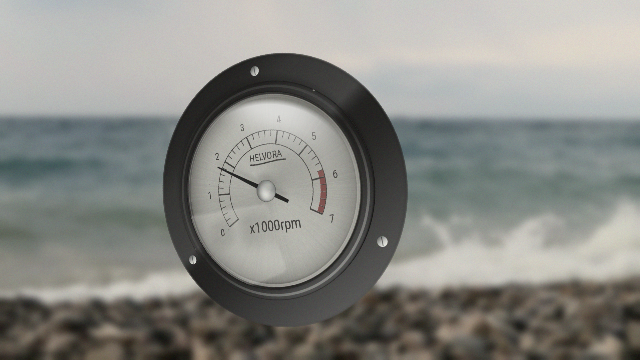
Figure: 1800 rpm
